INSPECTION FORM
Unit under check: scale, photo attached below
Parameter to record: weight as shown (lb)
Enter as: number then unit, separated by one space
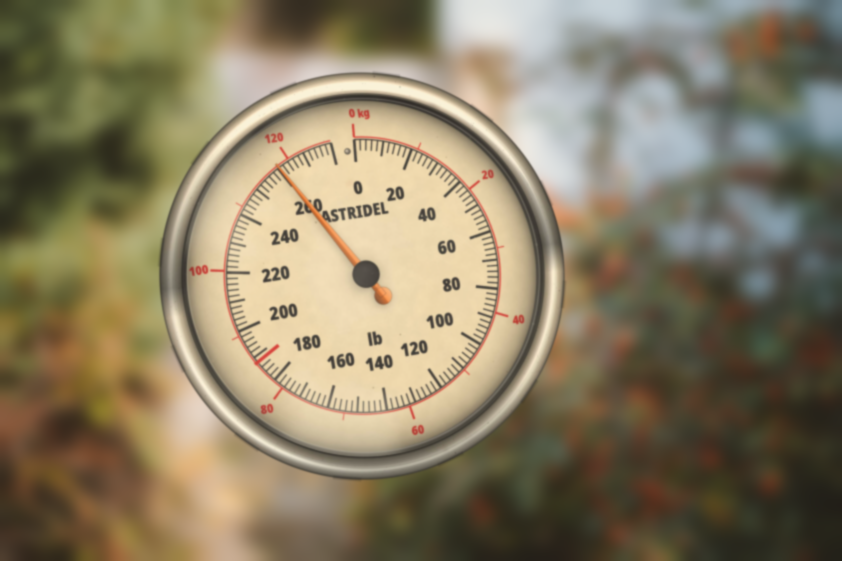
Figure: 260 lb
